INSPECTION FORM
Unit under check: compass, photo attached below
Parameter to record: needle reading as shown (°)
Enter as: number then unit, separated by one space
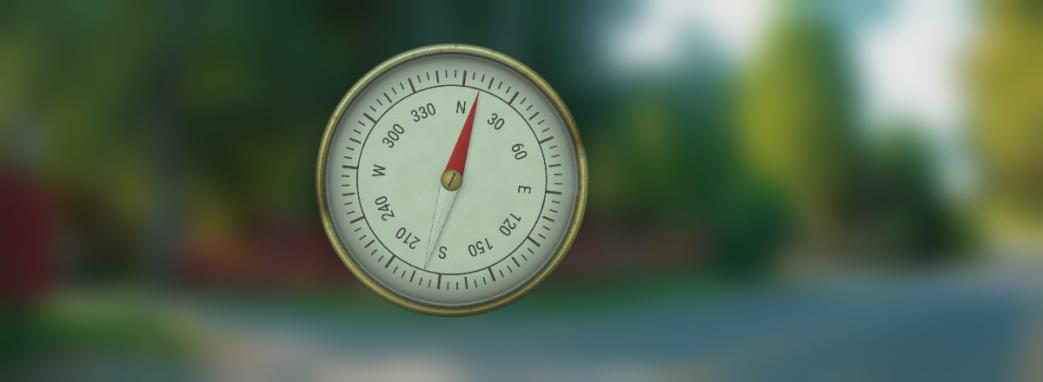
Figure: 10 °
